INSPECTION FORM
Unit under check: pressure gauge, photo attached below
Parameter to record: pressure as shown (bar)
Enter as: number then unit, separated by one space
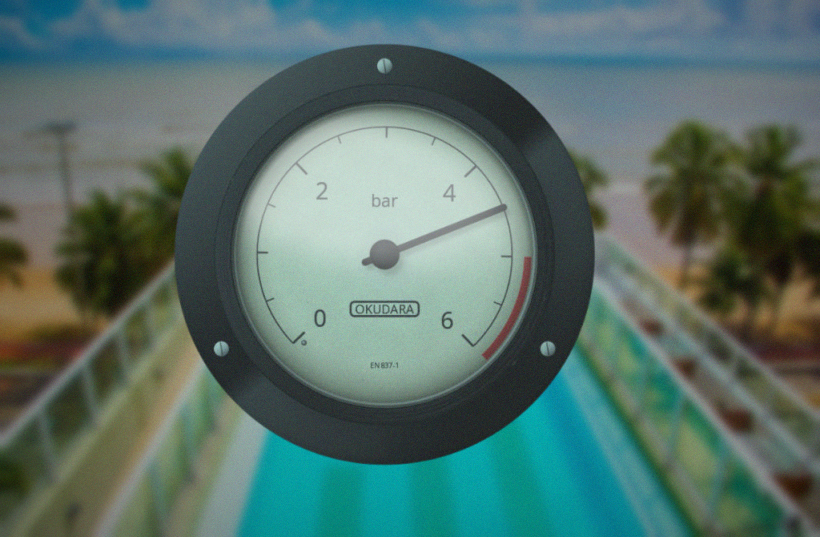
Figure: 4.5 bar
